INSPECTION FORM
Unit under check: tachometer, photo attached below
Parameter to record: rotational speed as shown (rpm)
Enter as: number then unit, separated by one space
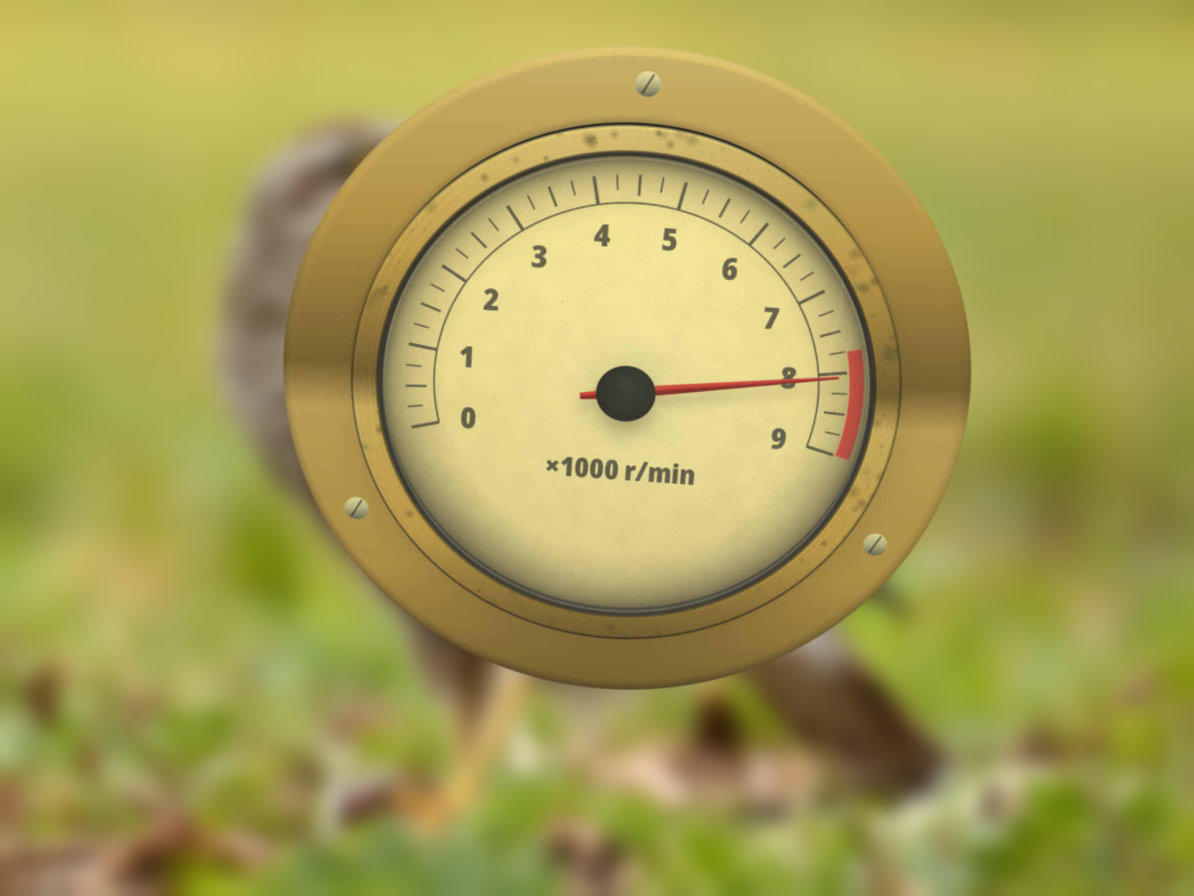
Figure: 8000 rpm
